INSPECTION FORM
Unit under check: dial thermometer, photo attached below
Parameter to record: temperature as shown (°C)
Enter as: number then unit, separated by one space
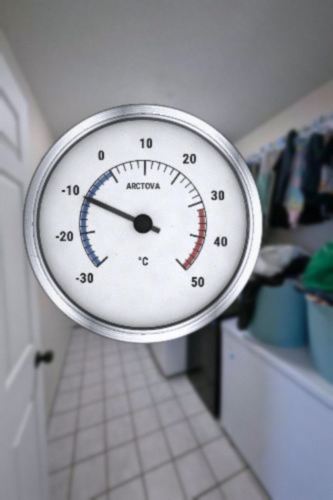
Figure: -10 °C
